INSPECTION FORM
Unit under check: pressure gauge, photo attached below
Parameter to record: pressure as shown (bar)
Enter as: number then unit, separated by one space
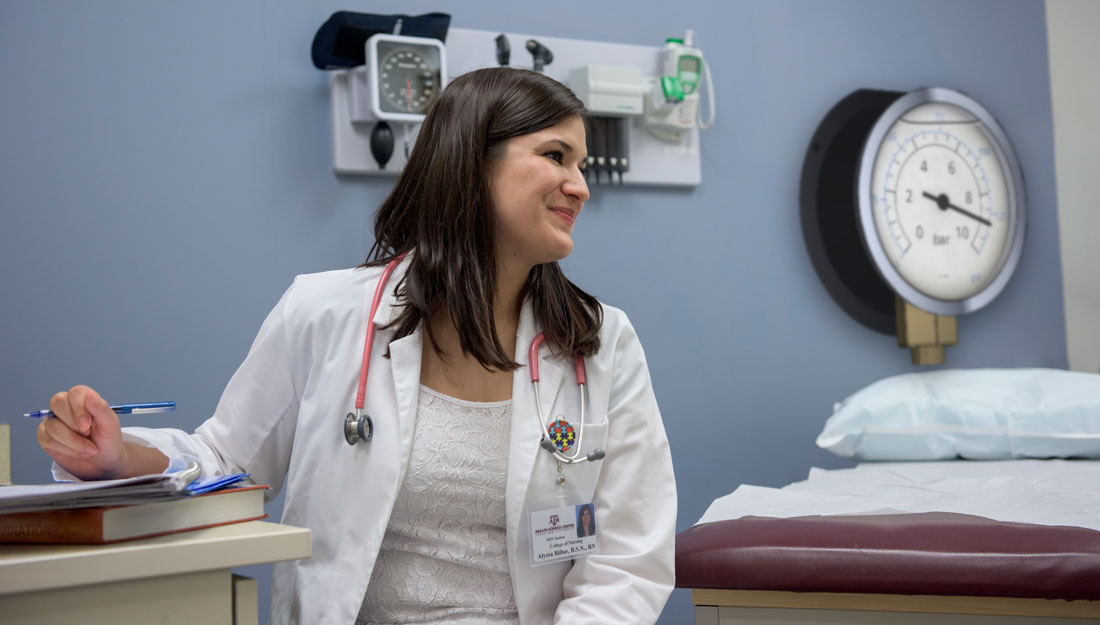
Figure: 9 bar
